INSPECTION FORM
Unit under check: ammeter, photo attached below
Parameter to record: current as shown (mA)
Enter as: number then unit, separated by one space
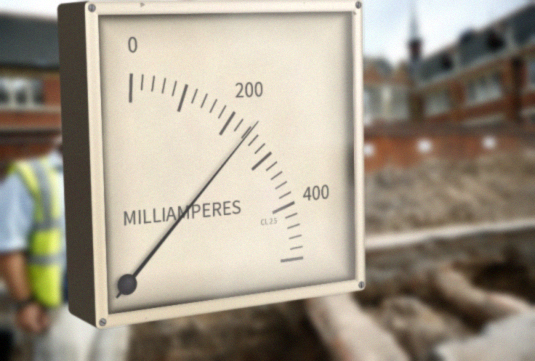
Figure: 240 mA
